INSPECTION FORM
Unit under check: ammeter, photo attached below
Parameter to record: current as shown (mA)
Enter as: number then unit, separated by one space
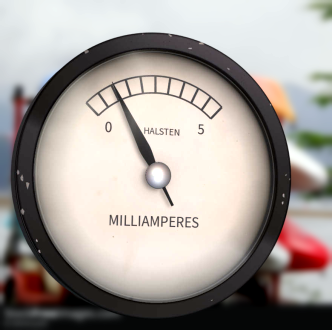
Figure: 1 mA
